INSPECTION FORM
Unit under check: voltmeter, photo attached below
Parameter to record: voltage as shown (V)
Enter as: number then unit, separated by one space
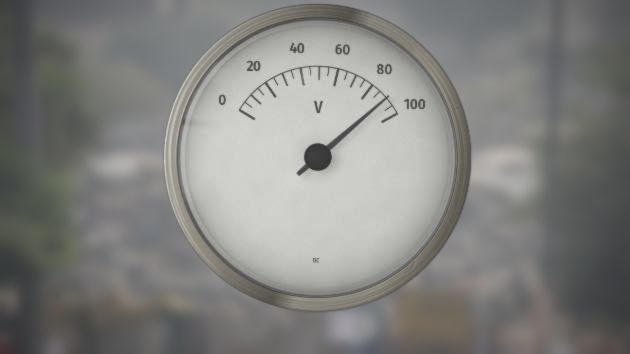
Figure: 90 V
